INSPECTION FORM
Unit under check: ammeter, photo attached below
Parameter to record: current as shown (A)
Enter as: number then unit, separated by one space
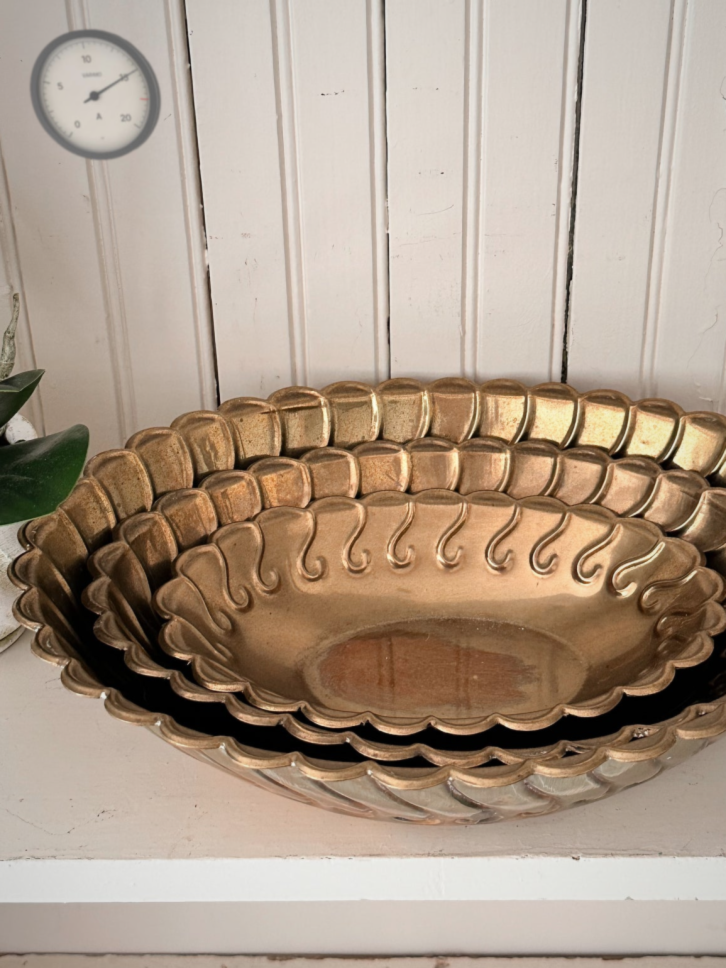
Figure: 15 A
